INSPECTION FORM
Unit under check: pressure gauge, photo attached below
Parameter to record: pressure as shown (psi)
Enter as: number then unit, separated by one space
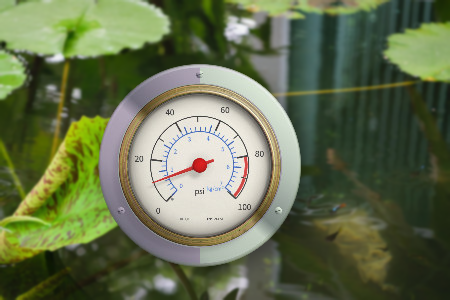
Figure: 10 psi
